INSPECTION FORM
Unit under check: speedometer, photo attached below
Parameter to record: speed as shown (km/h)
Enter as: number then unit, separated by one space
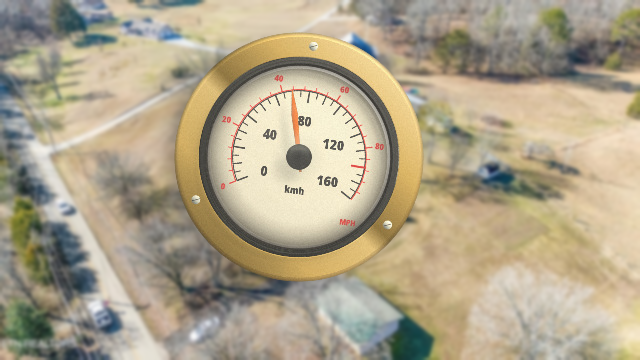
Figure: 70 km/h
